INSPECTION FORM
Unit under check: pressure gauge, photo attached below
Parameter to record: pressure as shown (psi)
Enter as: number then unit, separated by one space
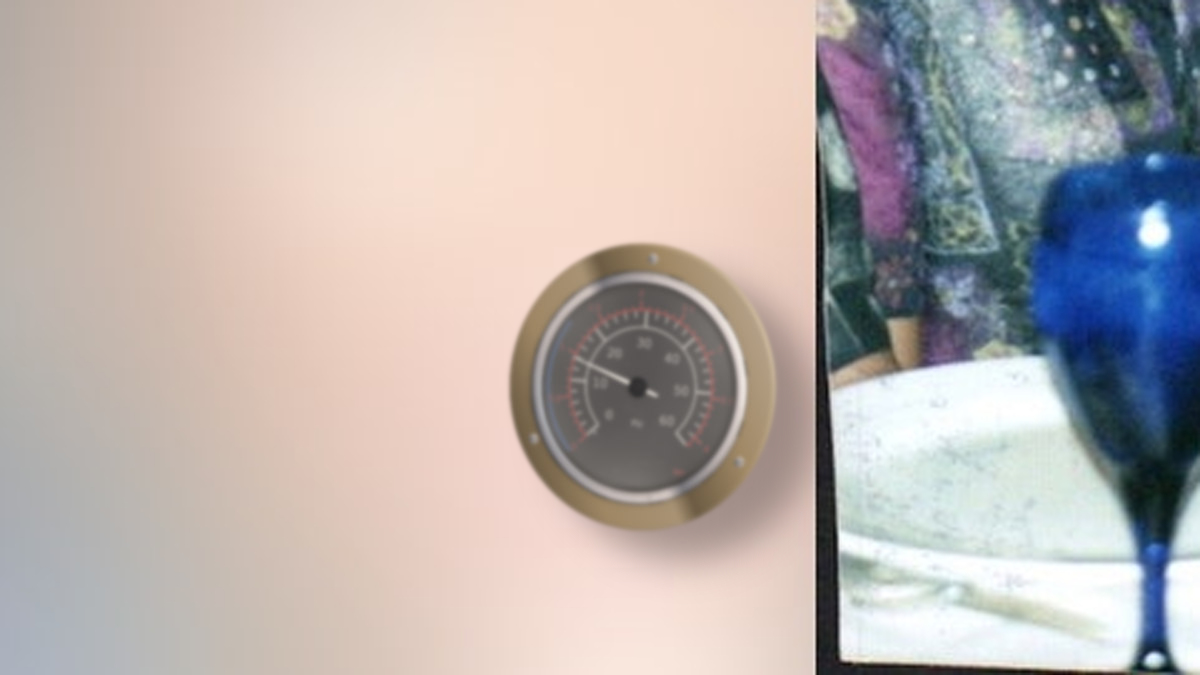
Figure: 14 psi
